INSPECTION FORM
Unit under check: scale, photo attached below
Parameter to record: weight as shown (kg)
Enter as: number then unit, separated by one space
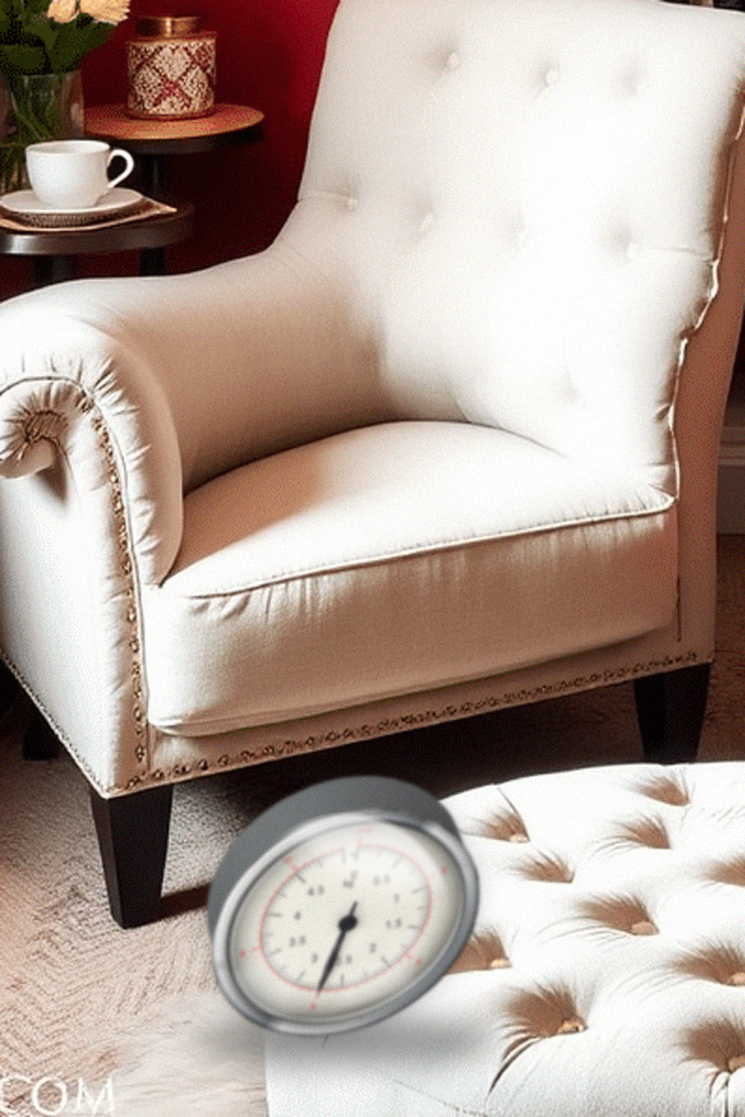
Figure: 2.75 kg
